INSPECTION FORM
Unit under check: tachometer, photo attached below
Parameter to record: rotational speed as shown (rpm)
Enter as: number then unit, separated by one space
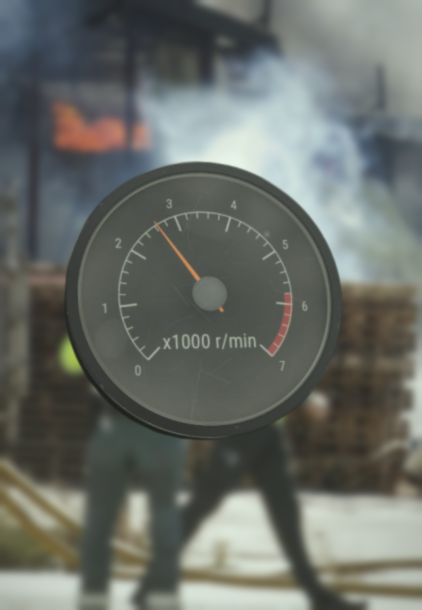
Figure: 2600 rpm
